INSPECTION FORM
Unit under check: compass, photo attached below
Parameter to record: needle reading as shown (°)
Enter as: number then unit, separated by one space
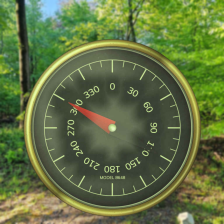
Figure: 300 °
